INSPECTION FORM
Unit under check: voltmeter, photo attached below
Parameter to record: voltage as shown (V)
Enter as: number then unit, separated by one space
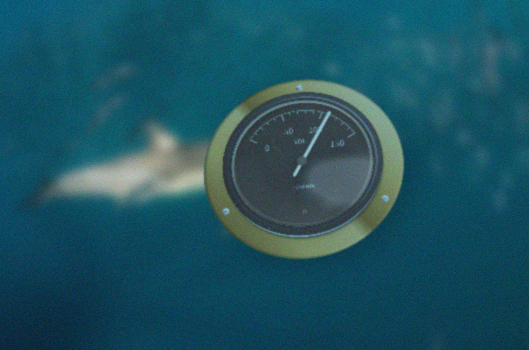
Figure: 110 V
